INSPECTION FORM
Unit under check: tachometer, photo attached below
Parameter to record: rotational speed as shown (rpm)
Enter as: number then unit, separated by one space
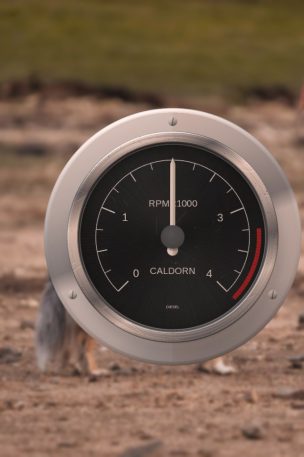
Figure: 2000 rpm
